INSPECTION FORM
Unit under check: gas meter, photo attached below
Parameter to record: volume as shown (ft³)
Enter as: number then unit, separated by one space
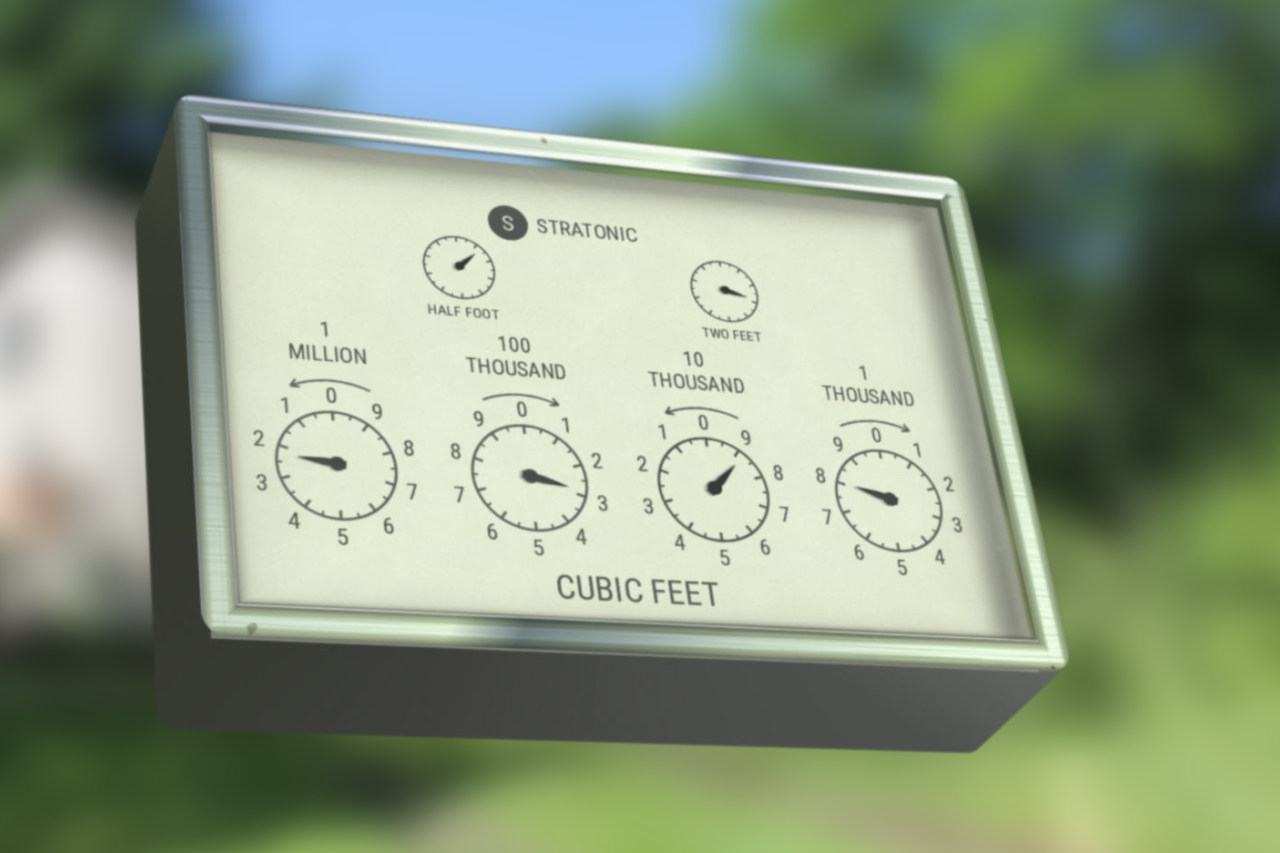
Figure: 228800 ft³
